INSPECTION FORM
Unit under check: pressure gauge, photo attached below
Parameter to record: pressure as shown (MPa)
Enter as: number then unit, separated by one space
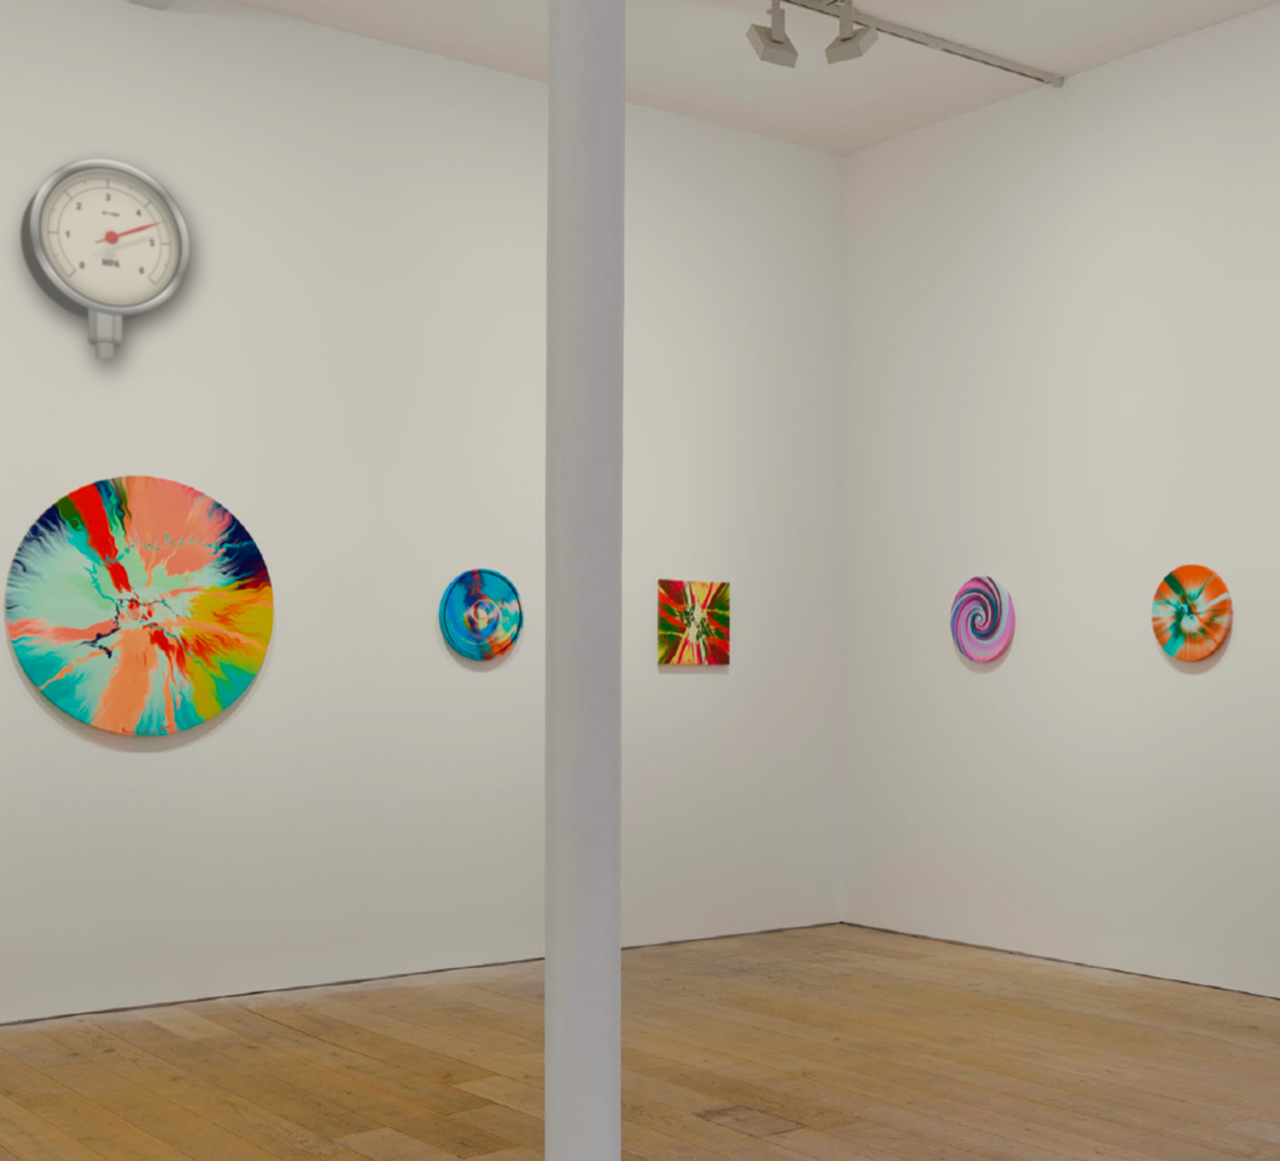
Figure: 4.5 MPa
